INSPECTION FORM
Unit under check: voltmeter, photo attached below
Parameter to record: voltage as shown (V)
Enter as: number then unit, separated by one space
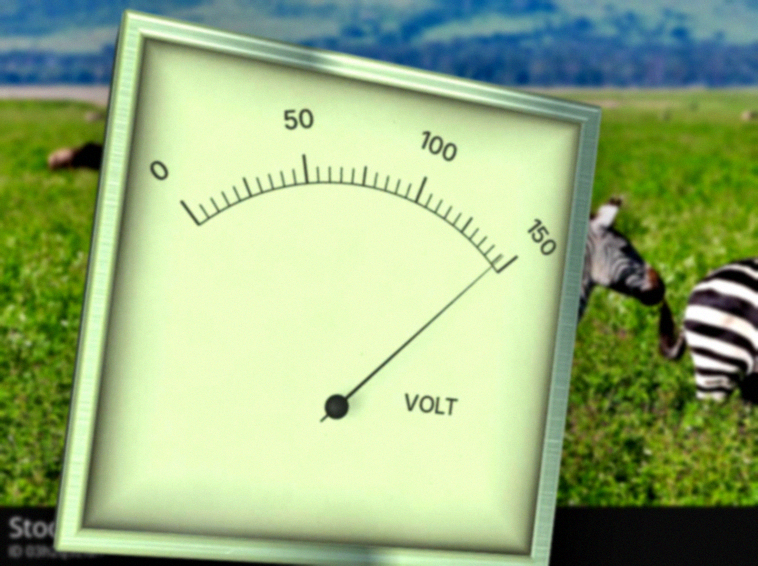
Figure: 145 V
